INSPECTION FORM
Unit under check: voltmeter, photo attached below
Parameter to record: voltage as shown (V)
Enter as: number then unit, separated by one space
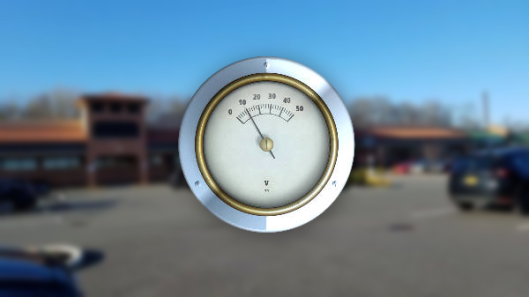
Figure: 10 V
